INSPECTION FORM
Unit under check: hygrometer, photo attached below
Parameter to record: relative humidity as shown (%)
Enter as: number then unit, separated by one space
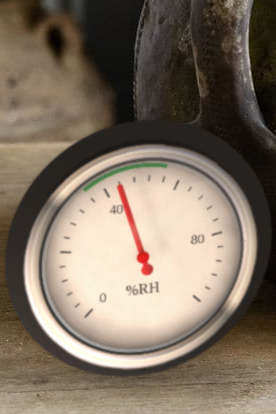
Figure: 44 %
